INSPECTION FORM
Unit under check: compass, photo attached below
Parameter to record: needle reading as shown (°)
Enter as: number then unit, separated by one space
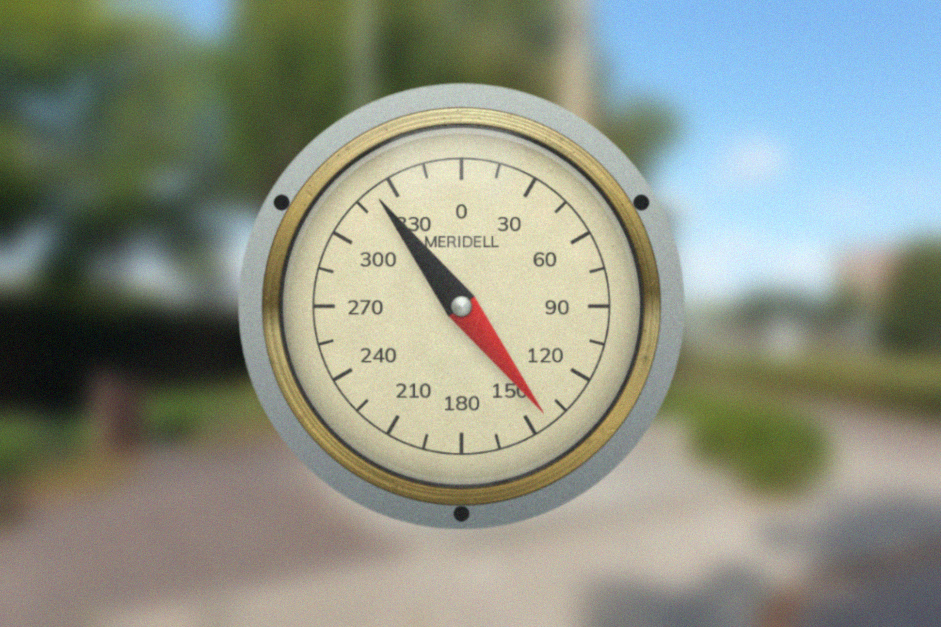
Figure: 142.5 °
